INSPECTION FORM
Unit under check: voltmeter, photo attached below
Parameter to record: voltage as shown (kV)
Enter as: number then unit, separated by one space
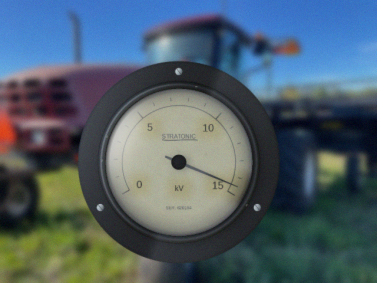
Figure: 14.5 kV
